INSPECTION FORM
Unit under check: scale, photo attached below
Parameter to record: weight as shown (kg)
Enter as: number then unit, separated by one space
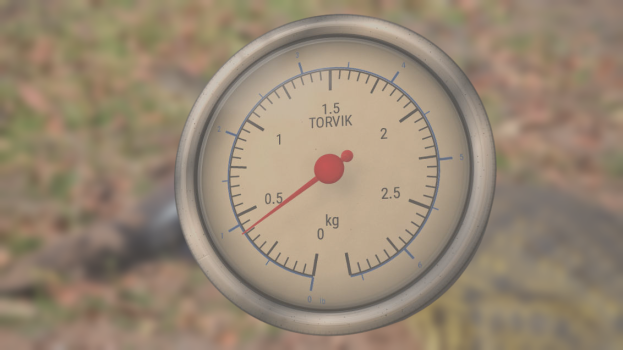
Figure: 0.4 kg
